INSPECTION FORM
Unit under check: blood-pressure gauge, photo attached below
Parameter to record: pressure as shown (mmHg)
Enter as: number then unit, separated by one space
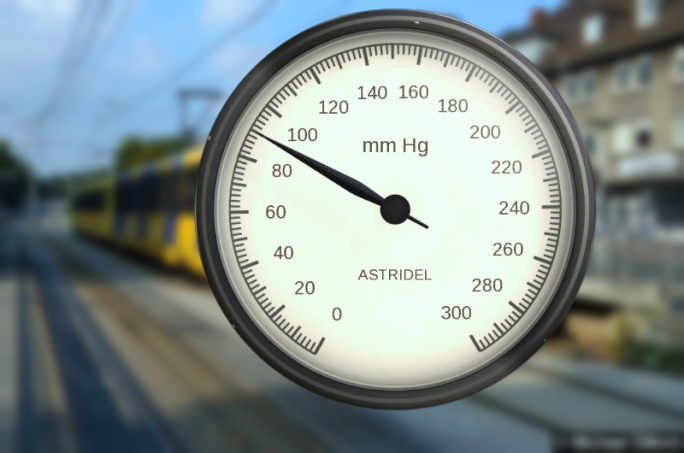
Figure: 90 mmHg
